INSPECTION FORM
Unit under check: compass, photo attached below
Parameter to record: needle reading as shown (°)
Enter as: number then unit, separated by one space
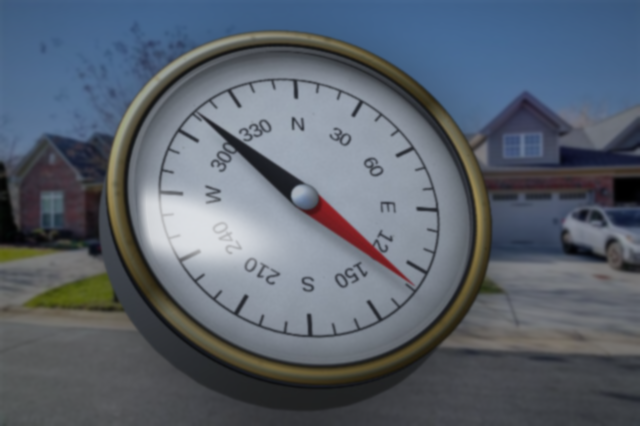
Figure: 130 °
